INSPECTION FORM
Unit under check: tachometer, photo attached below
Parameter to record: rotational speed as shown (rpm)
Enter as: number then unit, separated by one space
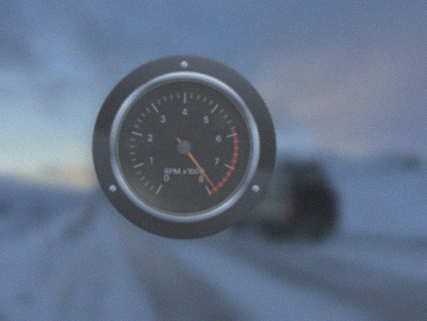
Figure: 7800 rpm
